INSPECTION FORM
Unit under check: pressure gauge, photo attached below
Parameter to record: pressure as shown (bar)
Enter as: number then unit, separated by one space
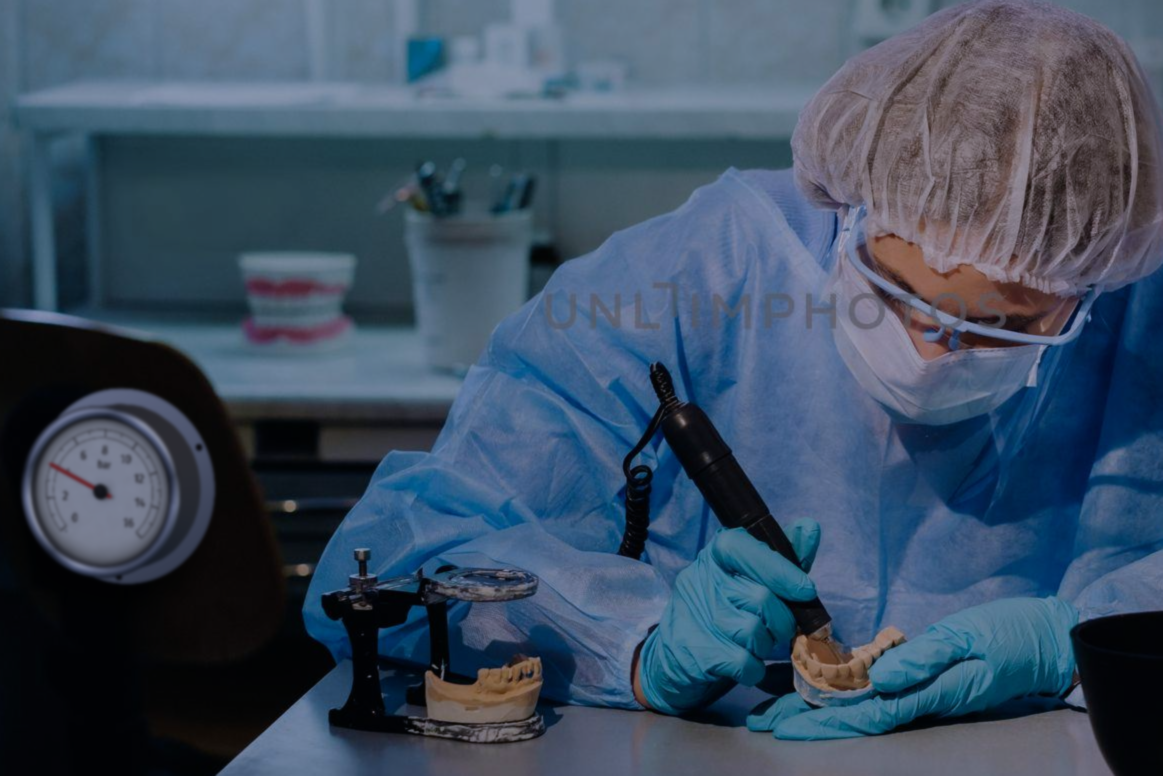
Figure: 4 bar
